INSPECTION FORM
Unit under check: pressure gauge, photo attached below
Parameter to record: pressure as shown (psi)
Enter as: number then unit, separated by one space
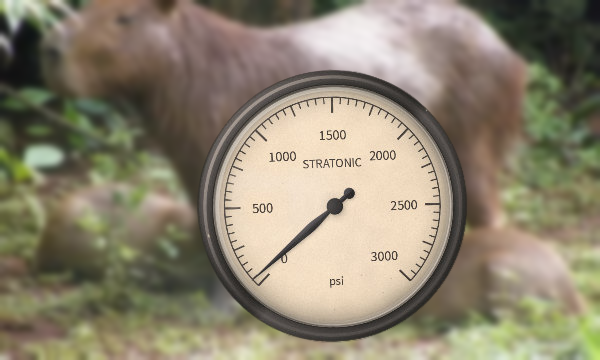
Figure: 50 psi
